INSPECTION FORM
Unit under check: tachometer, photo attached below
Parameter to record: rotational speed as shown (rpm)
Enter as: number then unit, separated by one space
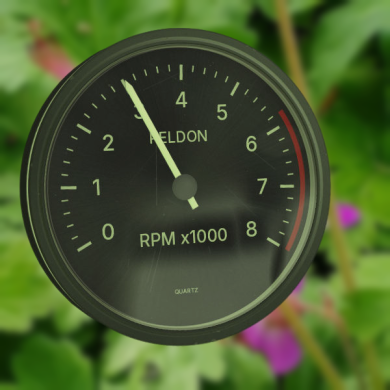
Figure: 3000 rpm
